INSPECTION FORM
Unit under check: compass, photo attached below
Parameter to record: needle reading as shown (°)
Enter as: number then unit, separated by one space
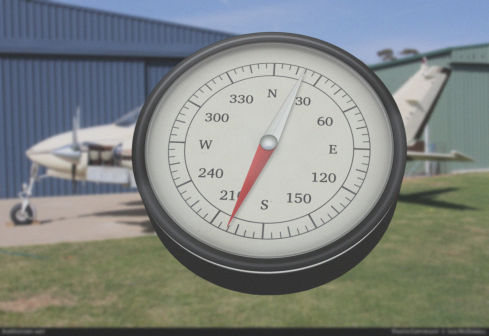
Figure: 200 °
